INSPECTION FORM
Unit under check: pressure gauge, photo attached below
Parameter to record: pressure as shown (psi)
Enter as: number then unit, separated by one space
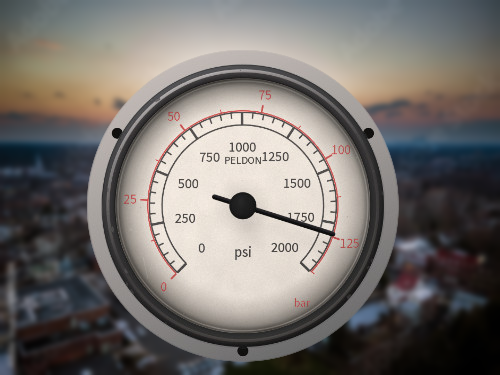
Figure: 1800 psi
